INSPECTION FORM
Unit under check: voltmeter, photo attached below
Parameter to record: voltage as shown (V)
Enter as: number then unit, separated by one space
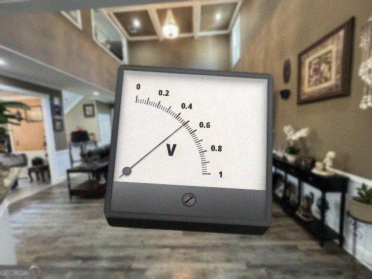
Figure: 0.5 V
